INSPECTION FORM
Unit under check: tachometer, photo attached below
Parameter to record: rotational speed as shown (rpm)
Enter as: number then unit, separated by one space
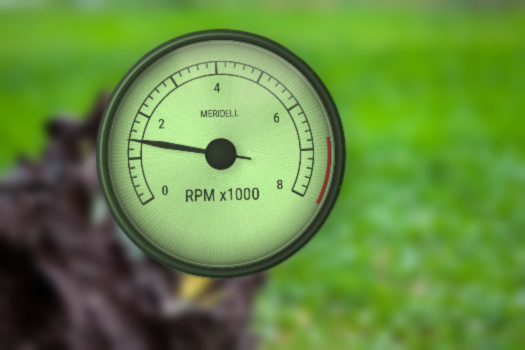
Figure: 1400 rpm
